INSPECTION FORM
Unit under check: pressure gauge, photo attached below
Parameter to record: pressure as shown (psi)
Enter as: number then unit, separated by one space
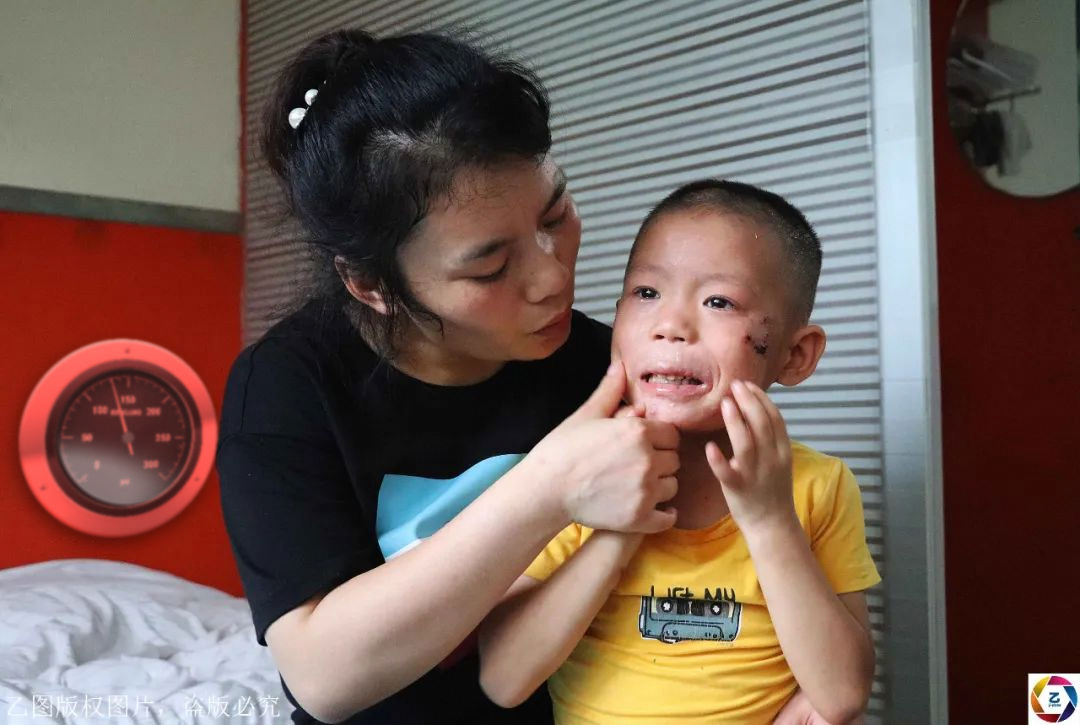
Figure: 130 psi
